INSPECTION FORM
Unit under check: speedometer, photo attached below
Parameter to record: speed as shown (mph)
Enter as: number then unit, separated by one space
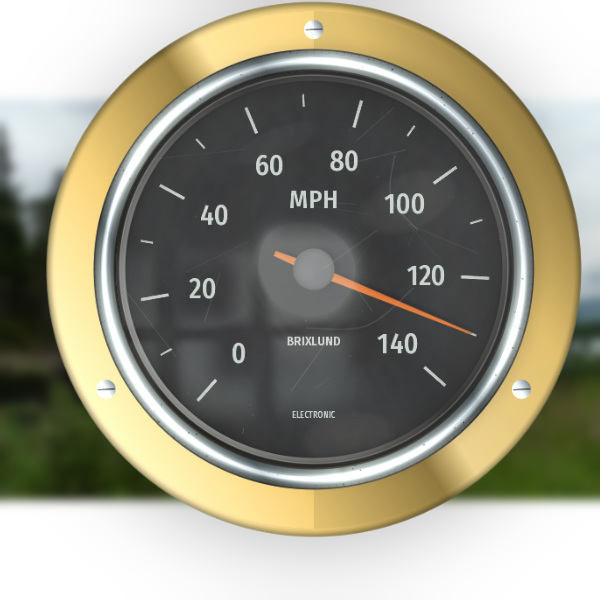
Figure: 130 mph
